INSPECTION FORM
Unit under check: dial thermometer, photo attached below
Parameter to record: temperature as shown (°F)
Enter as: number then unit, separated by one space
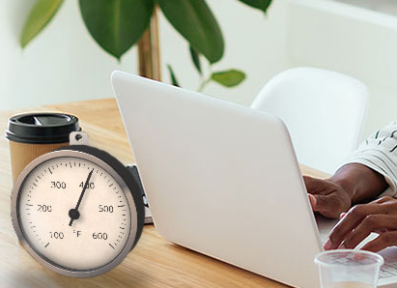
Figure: 400 °F
